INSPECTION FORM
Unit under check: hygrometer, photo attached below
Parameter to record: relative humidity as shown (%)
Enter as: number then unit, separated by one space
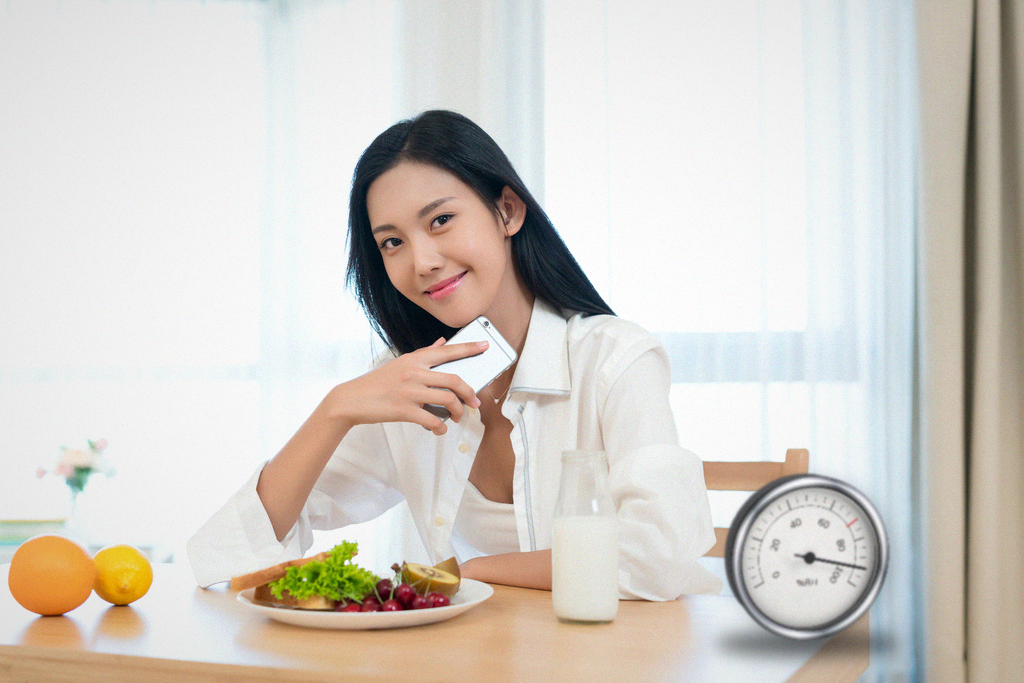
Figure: 92 %
